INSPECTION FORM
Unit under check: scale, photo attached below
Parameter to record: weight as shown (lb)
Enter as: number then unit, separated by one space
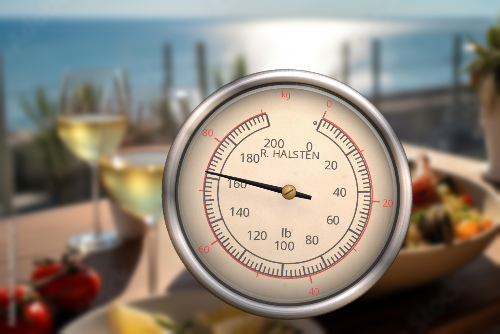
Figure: 162 lb
